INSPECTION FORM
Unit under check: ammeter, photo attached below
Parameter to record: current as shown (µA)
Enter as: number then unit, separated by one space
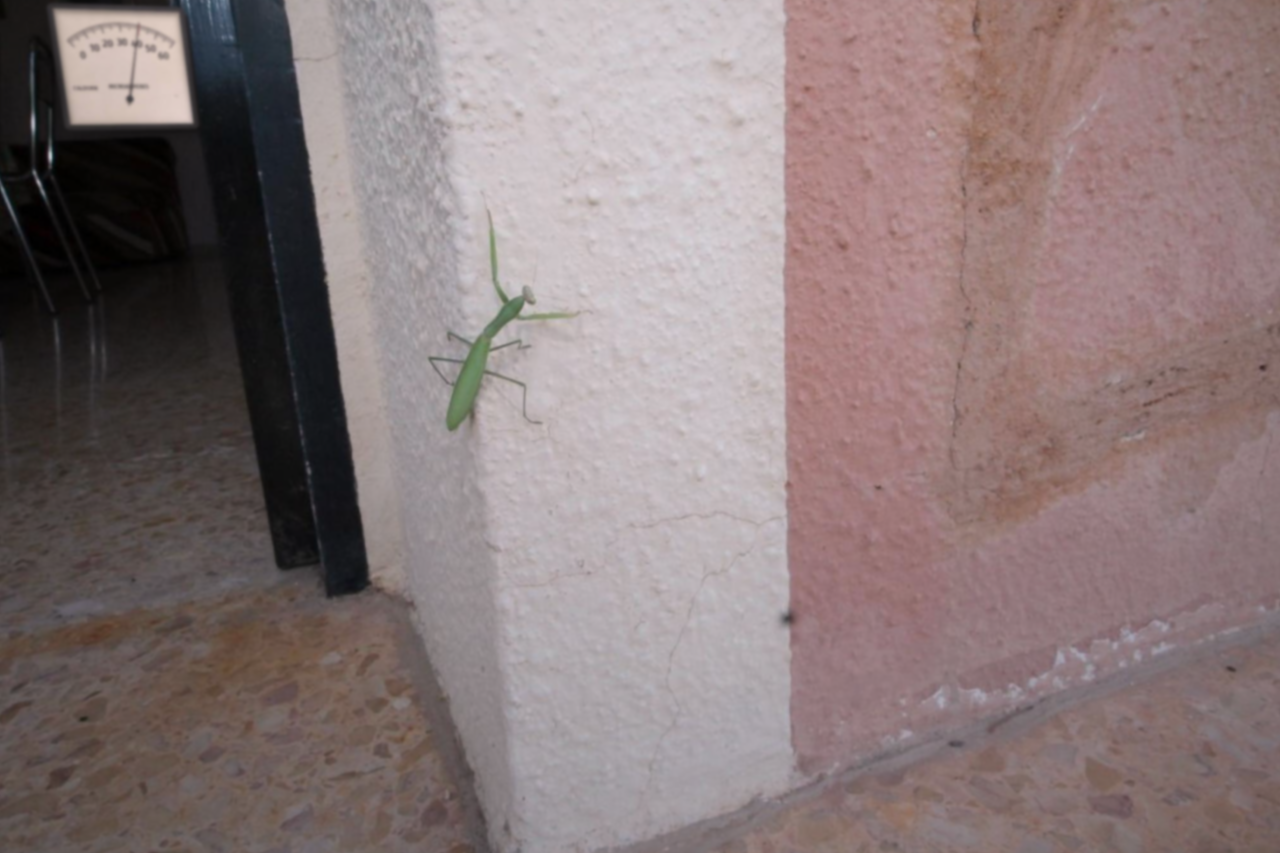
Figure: 40 µA
